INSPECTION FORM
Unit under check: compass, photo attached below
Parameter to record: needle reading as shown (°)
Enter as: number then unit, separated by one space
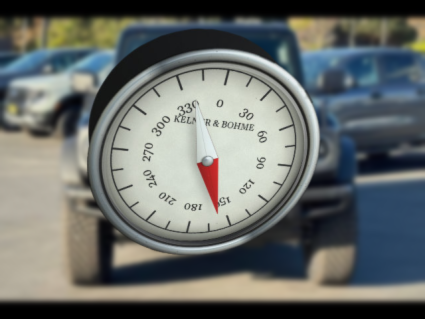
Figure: 157.5 °
